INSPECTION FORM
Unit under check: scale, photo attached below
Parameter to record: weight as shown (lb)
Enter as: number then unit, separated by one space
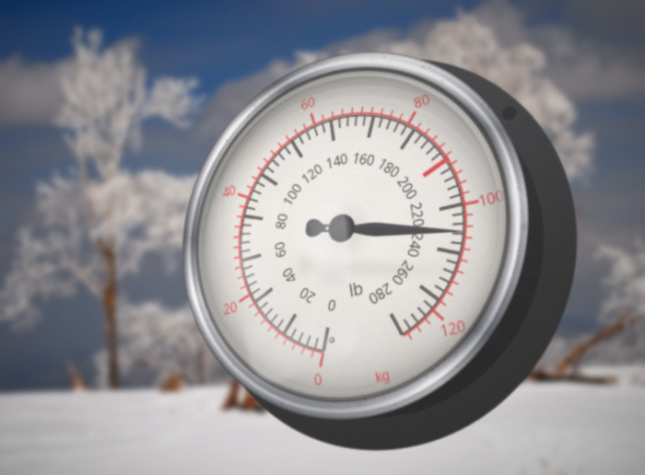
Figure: 232 lb
